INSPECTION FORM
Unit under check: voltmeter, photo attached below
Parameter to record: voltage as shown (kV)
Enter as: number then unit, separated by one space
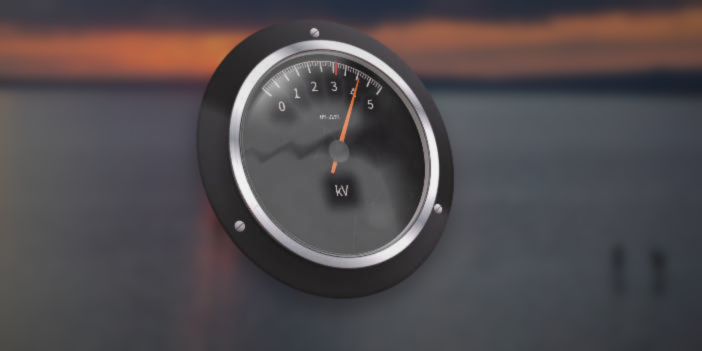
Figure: 4 kV
